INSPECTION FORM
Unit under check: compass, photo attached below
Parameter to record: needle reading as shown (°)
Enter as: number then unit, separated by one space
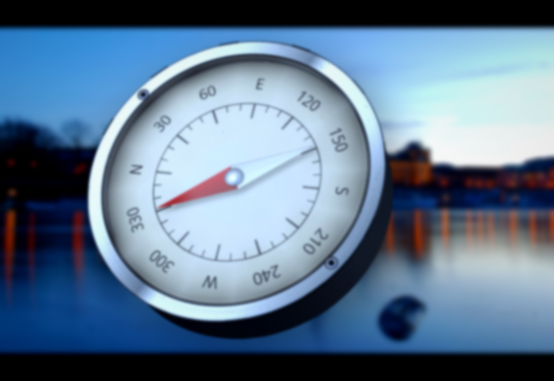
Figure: 330 °
